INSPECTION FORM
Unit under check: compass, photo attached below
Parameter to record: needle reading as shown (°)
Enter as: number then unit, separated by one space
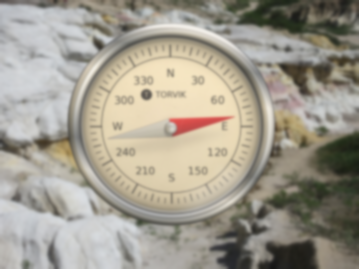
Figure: 80 °
